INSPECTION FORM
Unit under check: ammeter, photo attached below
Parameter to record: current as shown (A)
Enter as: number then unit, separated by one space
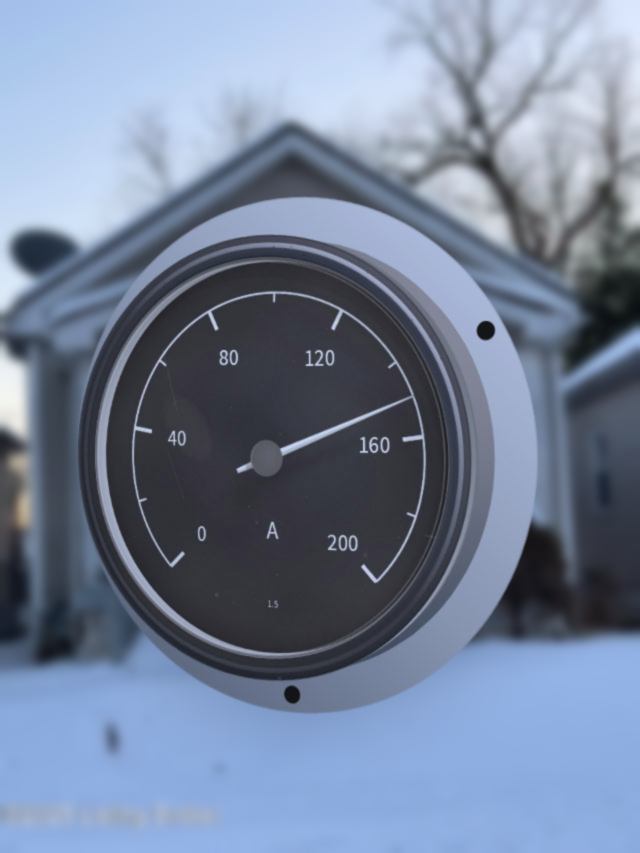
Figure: 150 A
